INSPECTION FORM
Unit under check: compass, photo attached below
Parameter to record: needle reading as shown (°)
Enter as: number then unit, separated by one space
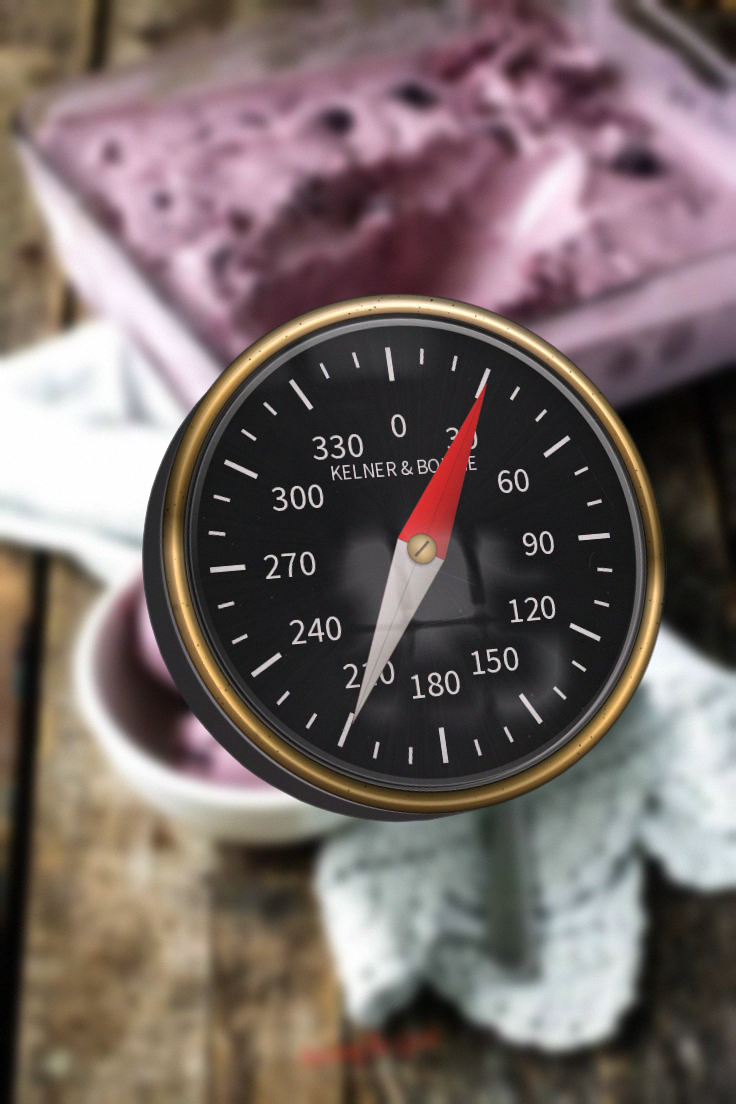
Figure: 30 °
